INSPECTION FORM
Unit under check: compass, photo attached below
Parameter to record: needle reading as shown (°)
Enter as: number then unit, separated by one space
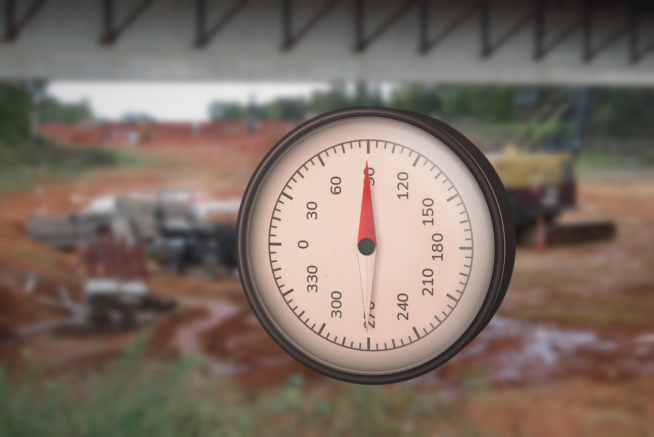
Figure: 90 °
